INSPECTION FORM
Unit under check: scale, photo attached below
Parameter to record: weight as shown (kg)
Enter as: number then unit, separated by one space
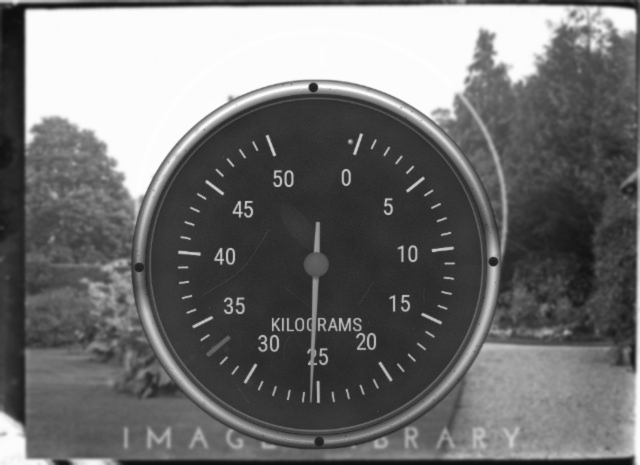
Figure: 25.5 kg
